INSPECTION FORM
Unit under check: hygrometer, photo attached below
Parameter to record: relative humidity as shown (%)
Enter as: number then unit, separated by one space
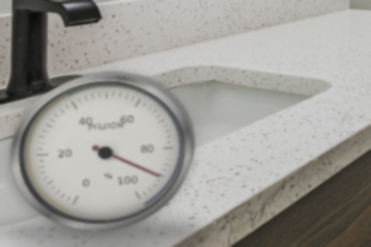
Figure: 90 %
